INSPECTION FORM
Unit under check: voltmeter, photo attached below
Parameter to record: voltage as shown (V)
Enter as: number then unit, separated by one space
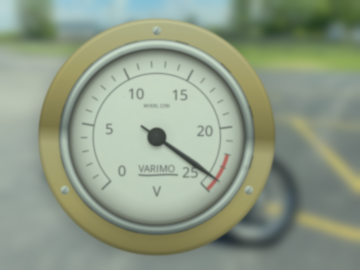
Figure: 24 V
